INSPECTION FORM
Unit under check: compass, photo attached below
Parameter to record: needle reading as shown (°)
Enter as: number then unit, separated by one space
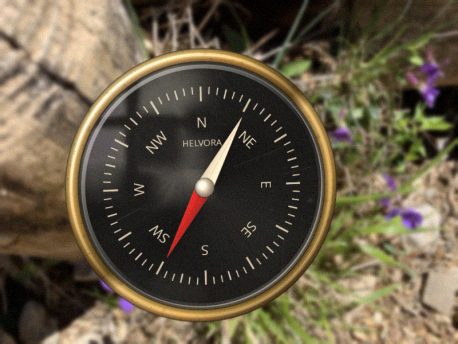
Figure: 210 °
